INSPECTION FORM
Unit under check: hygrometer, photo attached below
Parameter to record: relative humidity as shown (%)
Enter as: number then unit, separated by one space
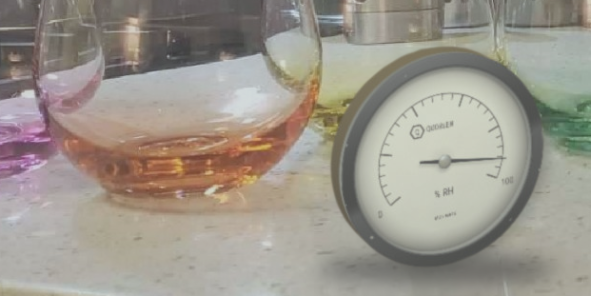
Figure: 92 %
